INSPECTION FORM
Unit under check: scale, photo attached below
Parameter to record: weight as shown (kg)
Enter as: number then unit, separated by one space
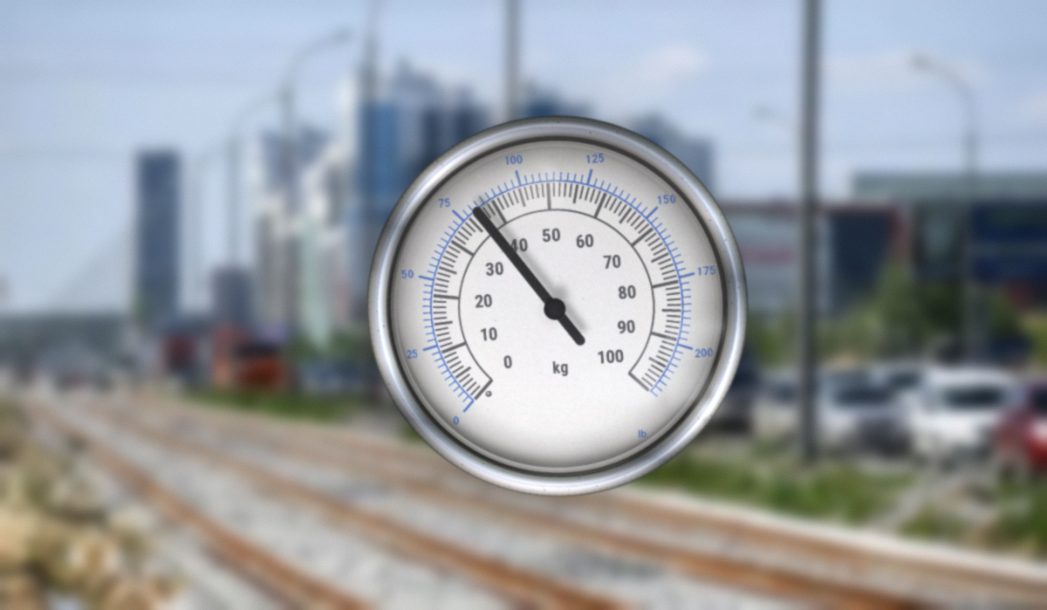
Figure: 37 kg
